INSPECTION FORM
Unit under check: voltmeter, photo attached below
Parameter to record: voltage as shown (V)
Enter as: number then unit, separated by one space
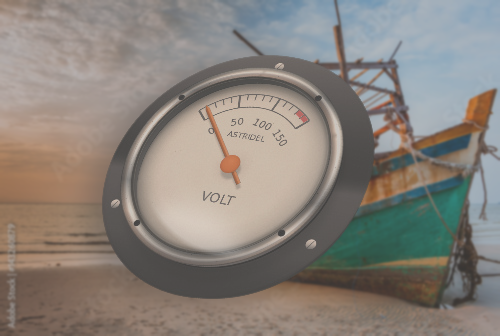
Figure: 10 V
